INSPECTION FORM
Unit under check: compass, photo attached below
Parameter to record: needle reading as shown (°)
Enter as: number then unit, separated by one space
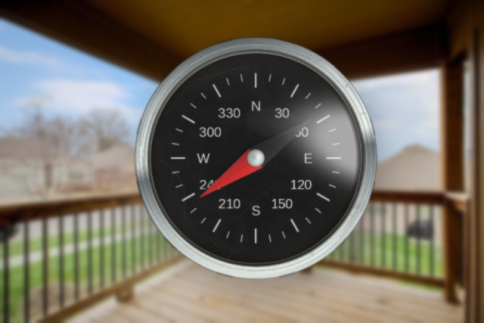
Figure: 235 °
